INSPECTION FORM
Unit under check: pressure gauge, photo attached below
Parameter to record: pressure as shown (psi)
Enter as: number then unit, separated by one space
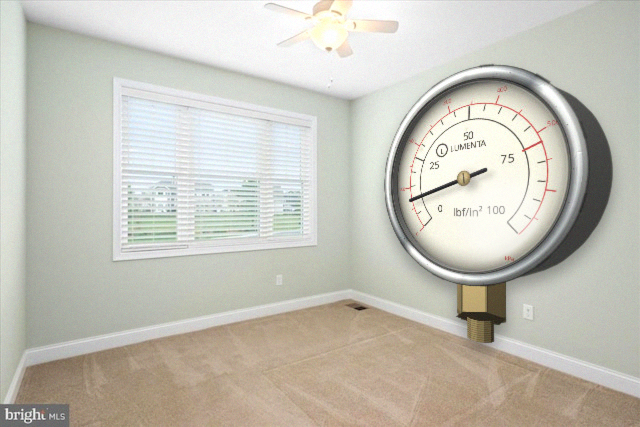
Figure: 10 psi
